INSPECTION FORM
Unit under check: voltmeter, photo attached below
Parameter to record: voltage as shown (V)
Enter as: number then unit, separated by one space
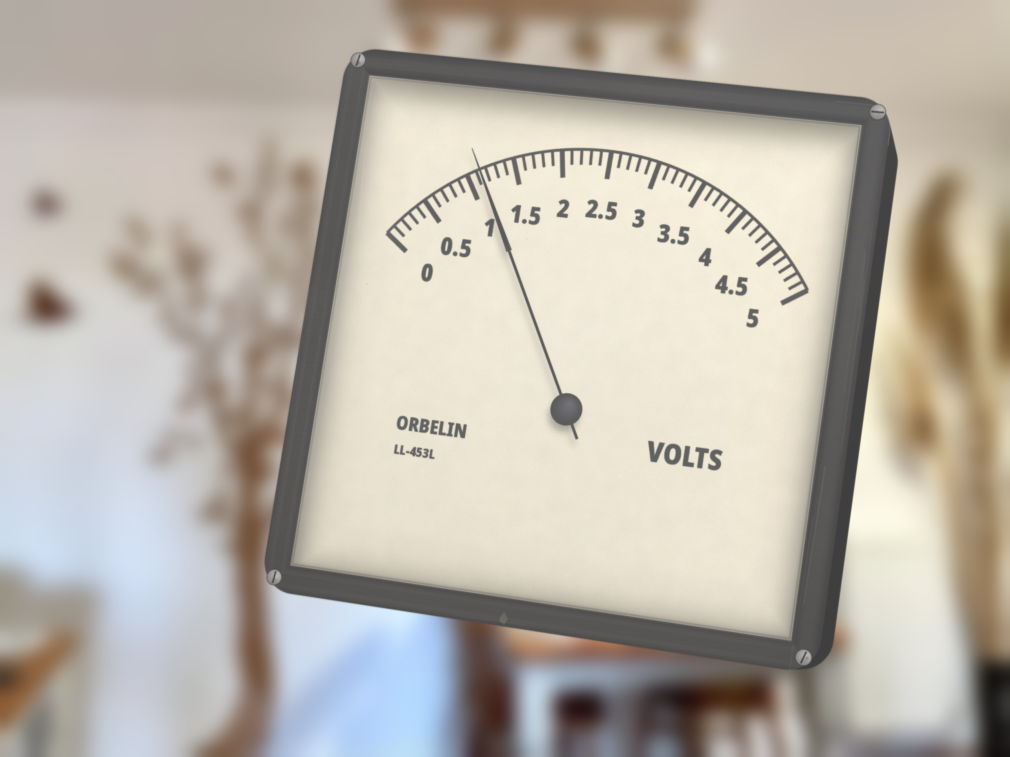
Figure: 1.15 V
